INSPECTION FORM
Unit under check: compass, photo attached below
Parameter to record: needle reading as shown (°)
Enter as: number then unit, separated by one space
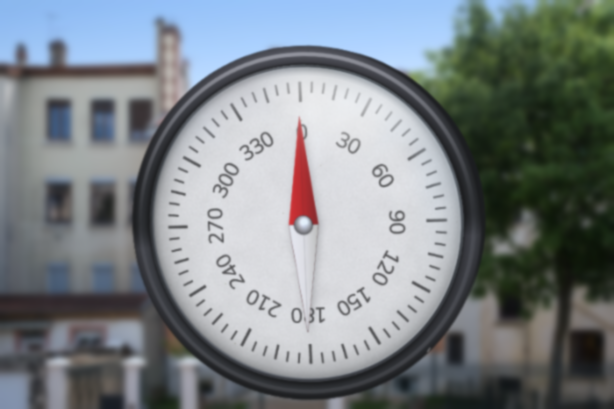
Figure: 0 °
